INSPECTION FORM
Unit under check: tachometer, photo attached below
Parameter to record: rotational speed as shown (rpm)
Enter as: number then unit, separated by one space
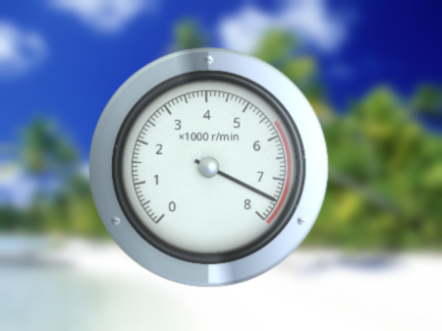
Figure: 7500 rpm
